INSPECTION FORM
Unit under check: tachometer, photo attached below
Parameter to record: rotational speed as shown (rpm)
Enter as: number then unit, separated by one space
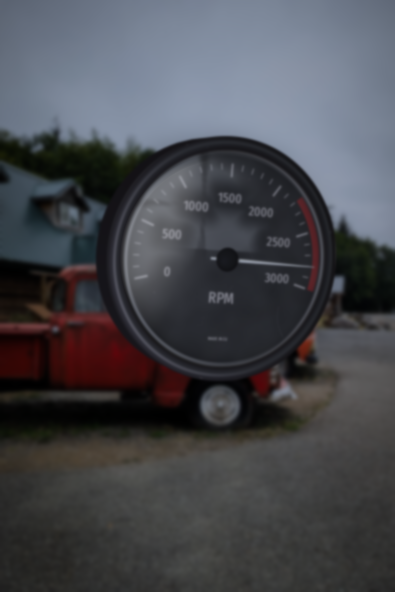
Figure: 2800 rpm
